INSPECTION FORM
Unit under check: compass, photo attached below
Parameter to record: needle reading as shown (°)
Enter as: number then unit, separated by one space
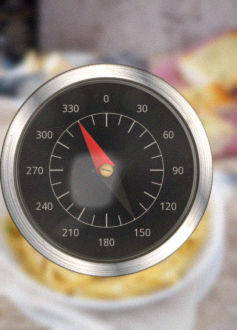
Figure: 330 °
